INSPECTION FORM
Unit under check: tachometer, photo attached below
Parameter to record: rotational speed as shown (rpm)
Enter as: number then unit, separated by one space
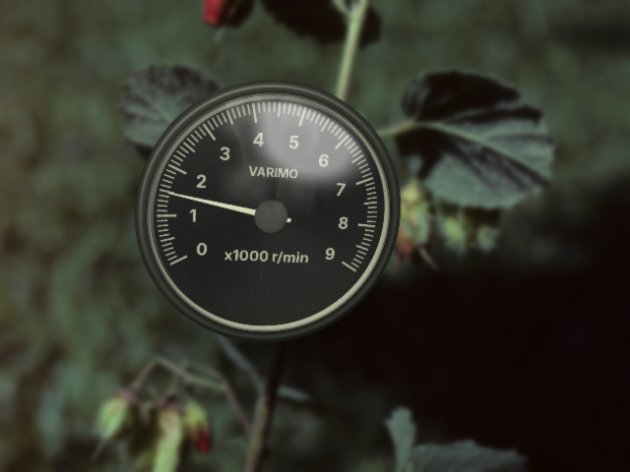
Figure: 1500 rpm
